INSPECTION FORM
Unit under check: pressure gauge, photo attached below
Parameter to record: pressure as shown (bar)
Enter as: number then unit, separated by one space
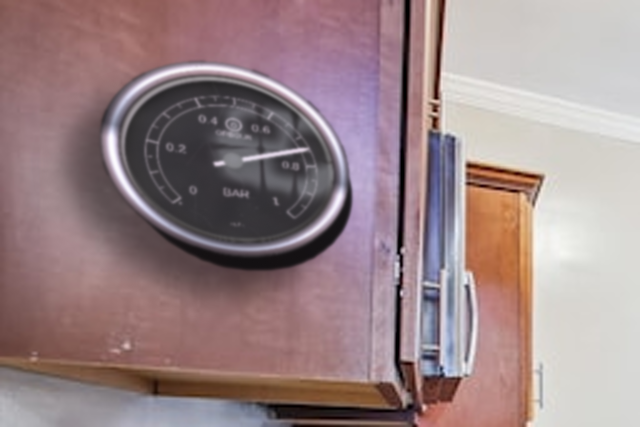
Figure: 0.75 bar
